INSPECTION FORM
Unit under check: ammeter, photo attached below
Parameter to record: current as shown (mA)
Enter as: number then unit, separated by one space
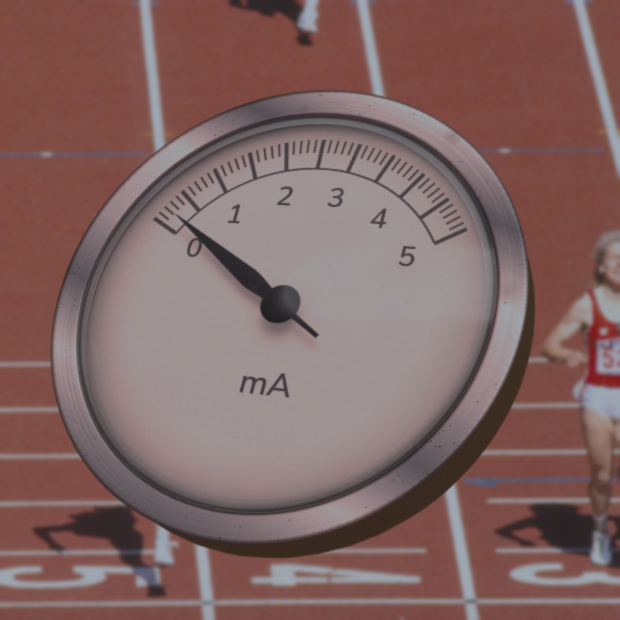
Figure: 0.2 mA
